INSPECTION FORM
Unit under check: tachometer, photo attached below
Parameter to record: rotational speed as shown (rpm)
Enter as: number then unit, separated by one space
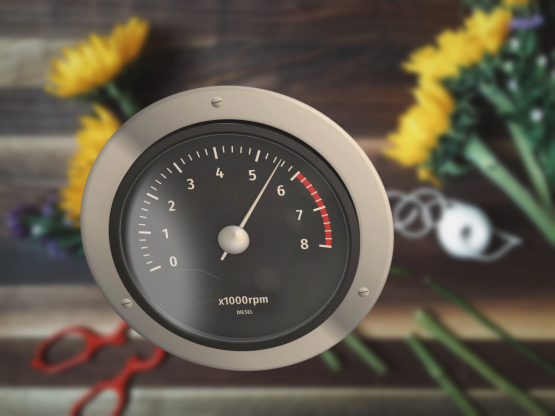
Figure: 5500 rpm
